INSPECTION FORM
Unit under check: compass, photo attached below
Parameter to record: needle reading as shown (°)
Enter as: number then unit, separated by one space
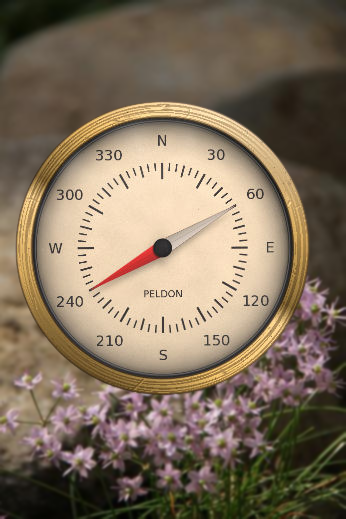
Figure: 240 °
